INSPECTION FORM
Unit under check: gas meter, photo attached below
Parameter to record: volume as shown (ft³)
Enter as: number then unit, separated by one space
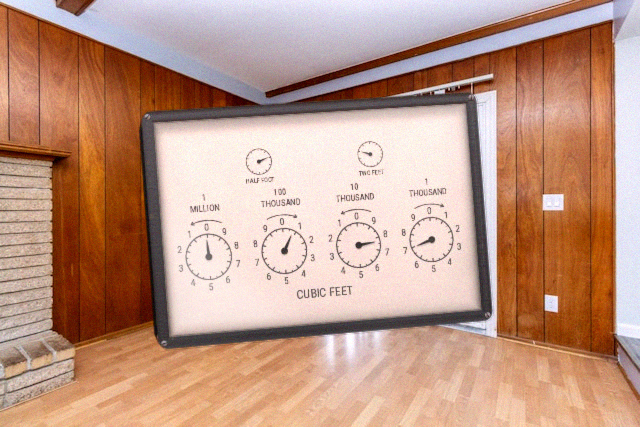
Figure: 7700 ft³
